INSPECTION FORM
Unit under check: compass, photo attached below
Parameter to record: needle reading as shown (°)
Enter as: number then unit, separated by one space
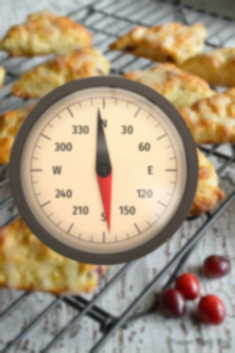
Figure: 175 °
